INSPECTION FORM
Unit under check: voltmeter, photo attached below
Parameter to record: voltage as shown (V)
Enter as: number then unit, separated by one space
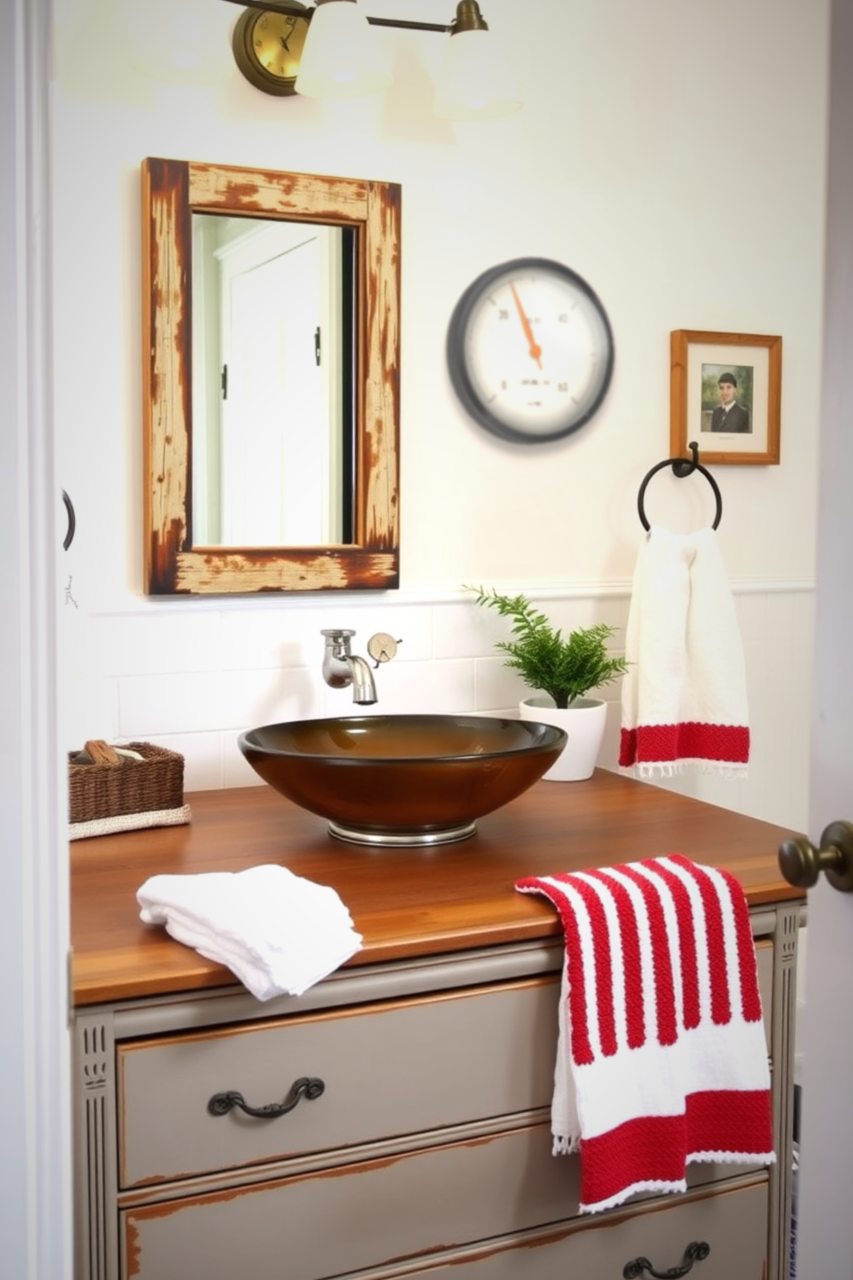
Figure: 25 V
